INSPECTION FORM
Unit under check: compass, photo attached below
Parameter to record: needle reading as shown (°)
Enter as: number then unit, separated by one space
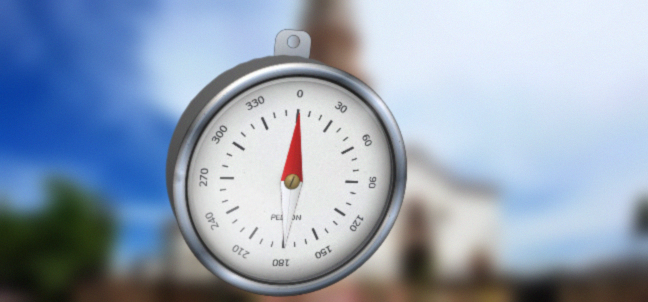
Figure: 0 °
